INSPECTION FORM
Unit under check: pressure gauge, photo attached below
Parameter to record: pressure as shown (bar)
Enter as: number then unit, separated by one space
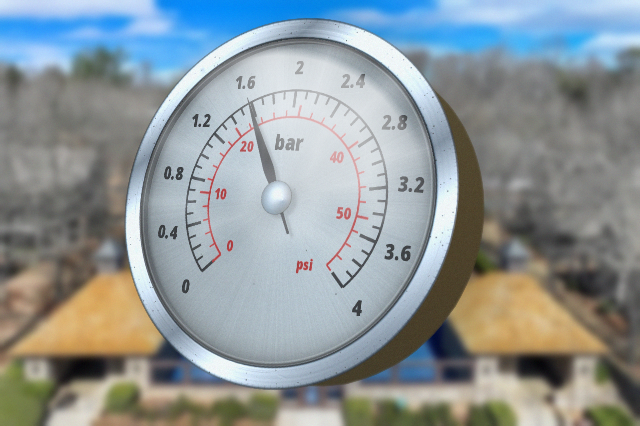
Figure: 1.6 bar
